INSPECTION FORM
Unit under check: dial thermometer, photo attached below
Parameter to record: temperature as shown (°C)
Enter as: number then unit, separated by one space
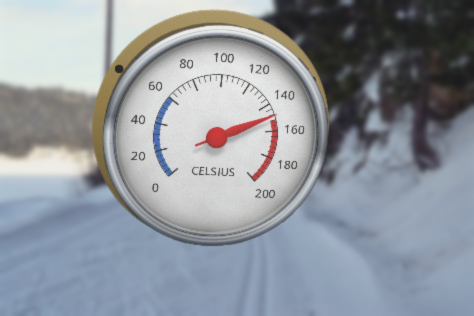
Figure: 148 °C
